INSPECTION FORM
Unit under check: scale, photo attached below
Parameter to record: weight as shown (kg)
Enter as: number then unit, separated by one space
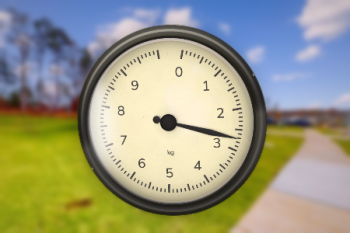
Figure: 2.7 kg
